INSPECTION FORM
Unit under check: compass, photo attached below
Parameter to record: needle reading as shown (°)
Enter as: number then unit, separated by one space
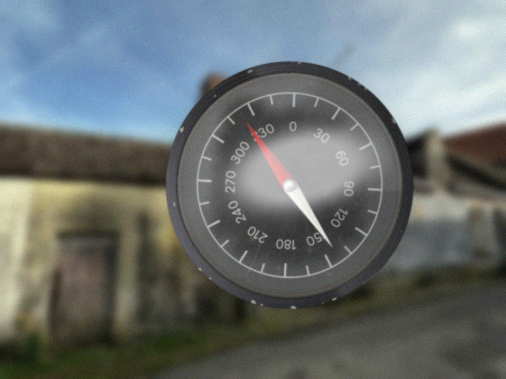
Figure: 322.5 °
